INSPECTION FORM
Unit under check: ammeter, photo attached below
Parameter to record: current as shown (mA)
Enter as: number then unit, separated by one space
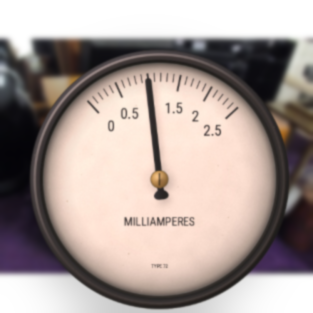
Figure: 1 mA
